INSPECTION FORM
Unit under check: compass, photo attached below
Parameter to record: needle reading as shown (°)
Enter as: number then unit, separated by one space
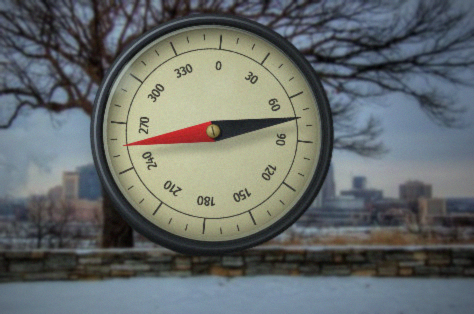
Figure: 255 °
